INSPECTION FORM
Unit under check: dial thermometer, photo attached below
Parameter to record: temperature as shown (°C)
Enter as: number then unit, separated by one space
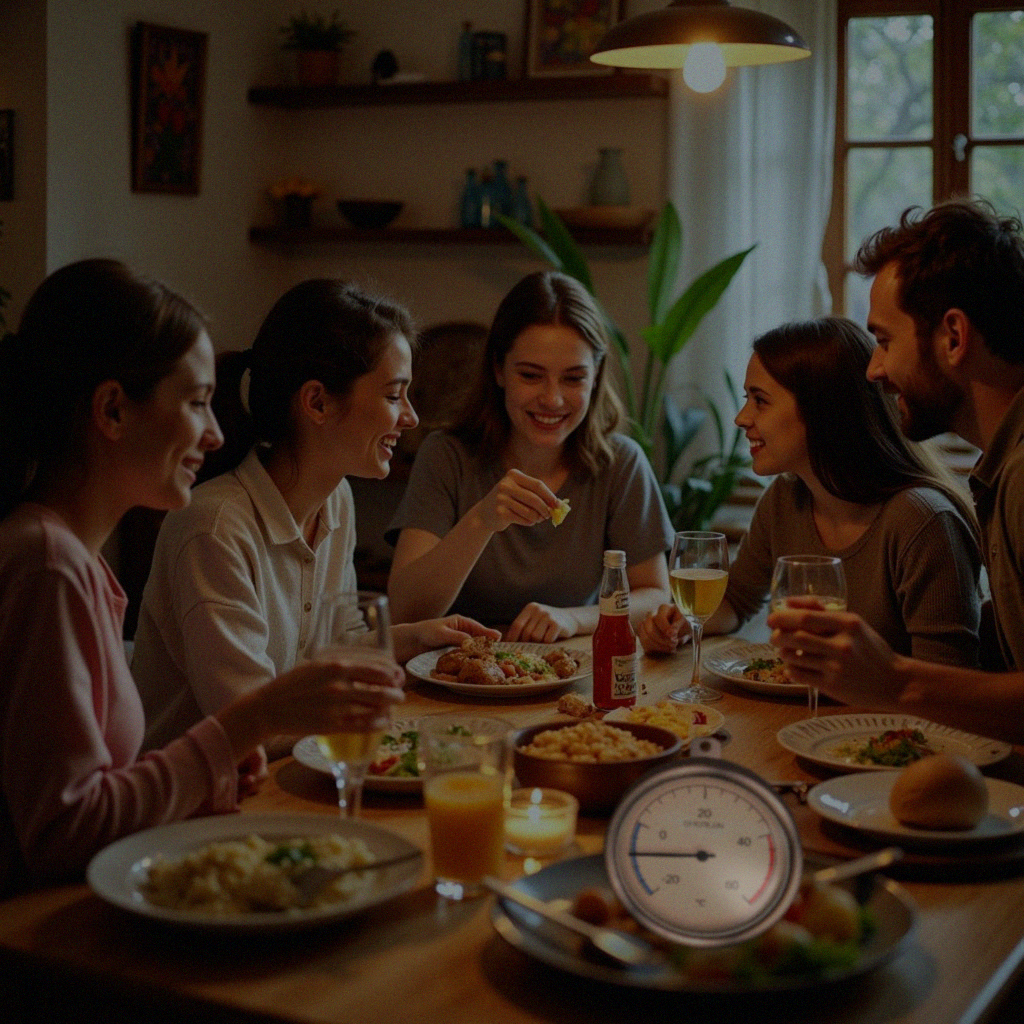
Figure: -8 °C
